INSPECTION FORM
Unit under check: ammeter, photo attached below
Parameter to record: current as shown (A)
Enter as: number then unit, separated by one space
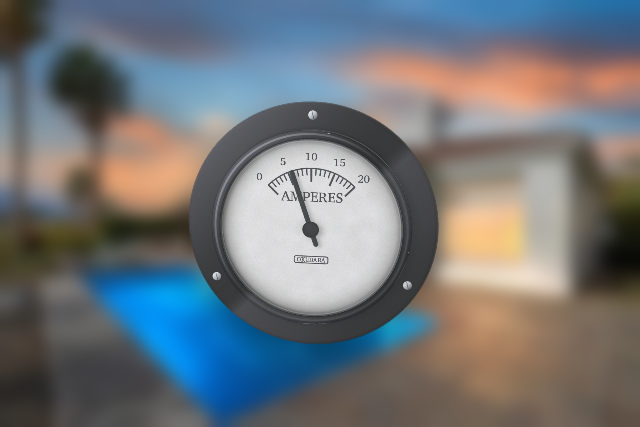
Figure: 6 A
